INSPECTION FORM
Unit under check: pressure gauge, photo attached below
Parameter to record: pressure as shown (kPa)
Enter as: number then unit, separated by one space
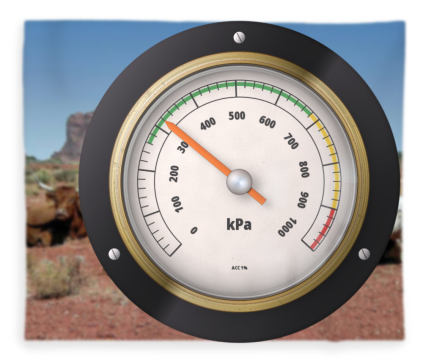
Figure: 320 kPa
